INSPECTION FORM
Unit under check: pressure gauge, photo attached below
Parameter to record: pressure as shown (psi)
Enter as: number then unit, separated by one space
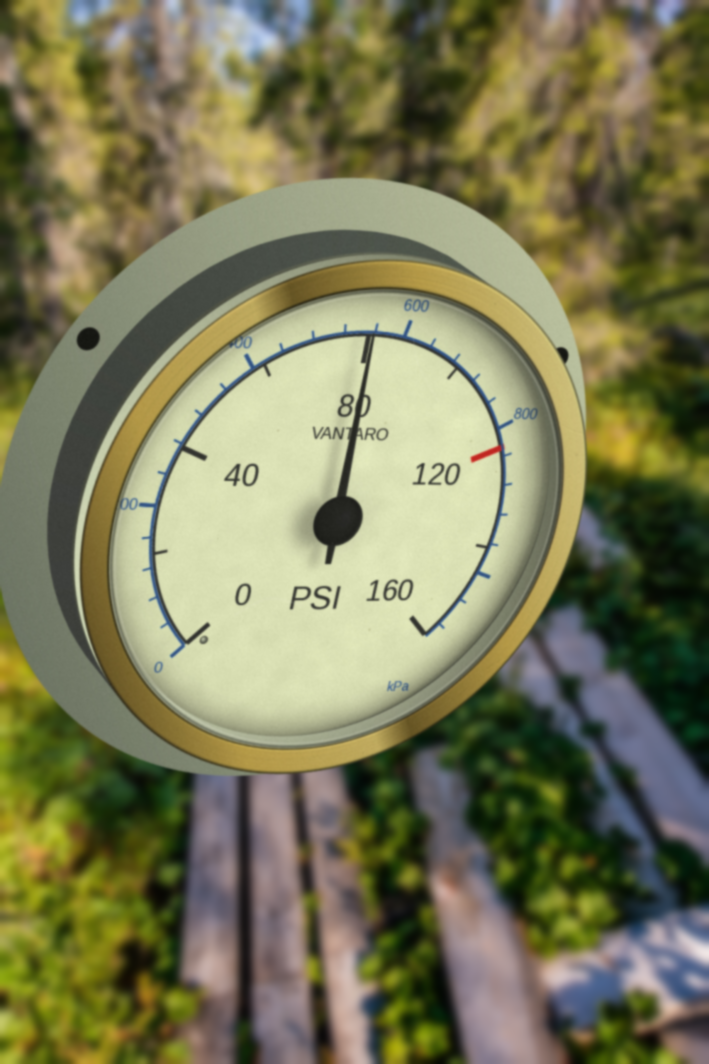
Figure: 80 psi
